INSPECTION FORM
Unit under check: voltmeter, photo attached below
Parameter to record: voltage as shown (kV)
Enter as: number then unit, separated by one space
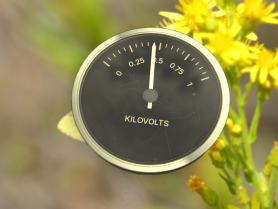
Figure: 0.45 kV
